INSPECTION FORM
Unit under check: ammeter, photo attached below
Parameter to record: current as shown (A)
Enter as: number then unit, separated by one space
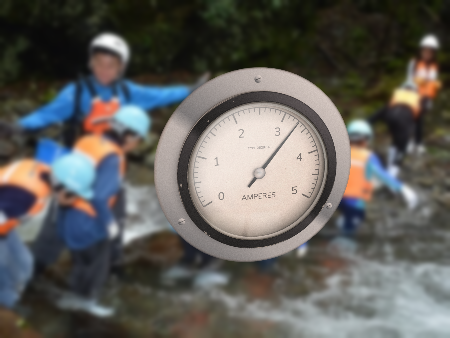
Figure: 3.3 A
